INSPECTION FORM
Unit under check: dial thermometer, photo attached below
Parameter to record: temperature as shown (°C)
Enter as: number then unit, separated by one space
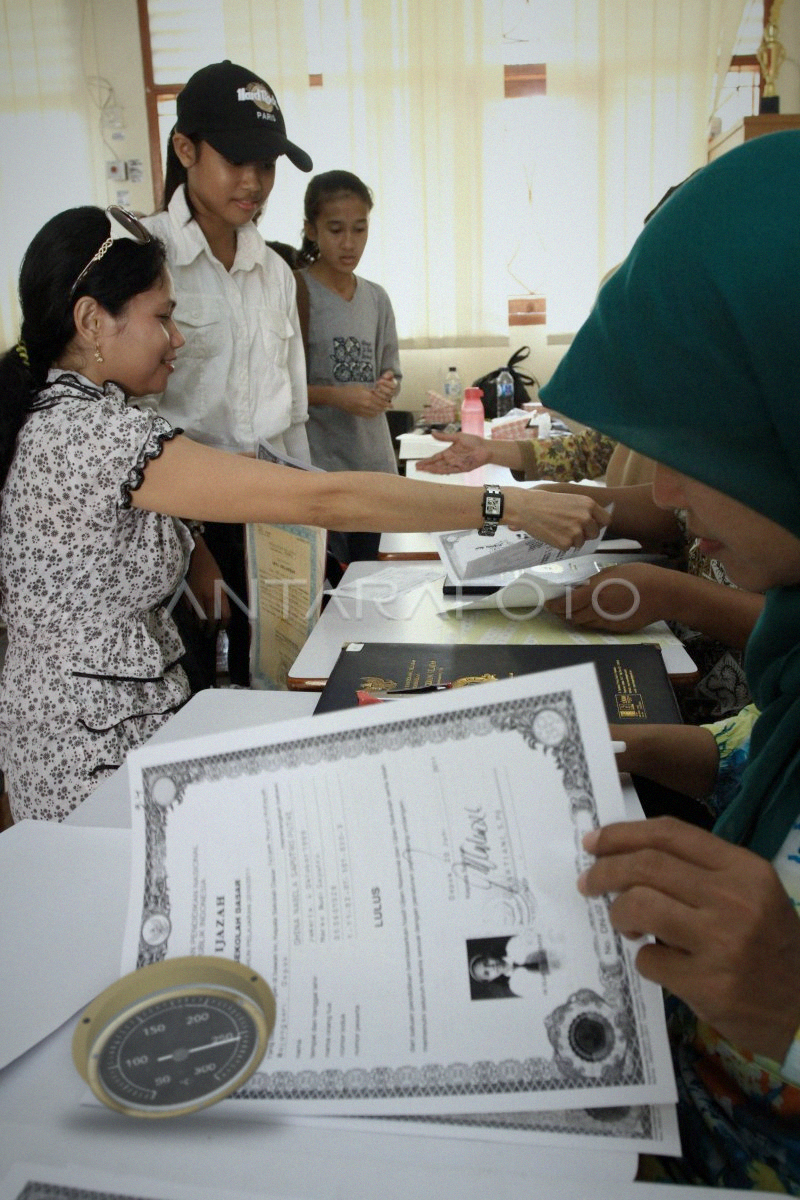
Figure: 250 °C
